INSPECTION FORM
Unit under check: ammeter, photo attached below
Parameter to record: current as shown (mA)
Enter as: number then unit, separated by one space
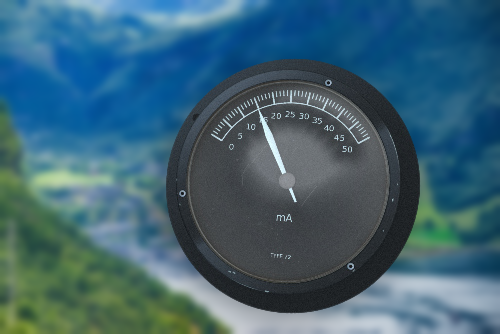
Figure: 15 mA
